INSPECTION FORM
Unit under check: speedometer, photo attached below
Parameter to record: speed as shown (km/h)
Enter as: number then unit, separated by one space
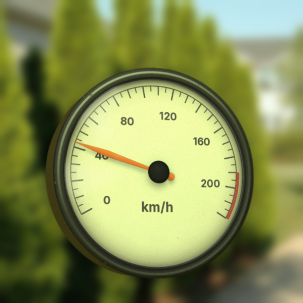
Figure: 42.5 km/h
